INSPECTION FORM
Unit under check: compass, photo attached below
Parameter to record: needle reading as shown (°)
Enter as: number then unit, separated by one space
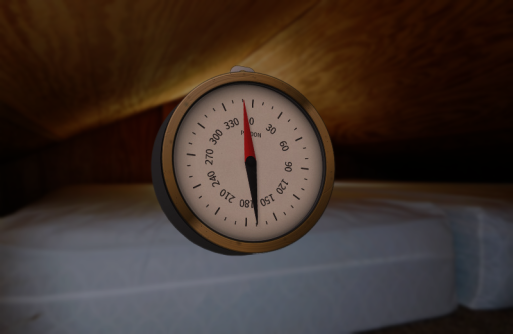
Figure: 350 °
